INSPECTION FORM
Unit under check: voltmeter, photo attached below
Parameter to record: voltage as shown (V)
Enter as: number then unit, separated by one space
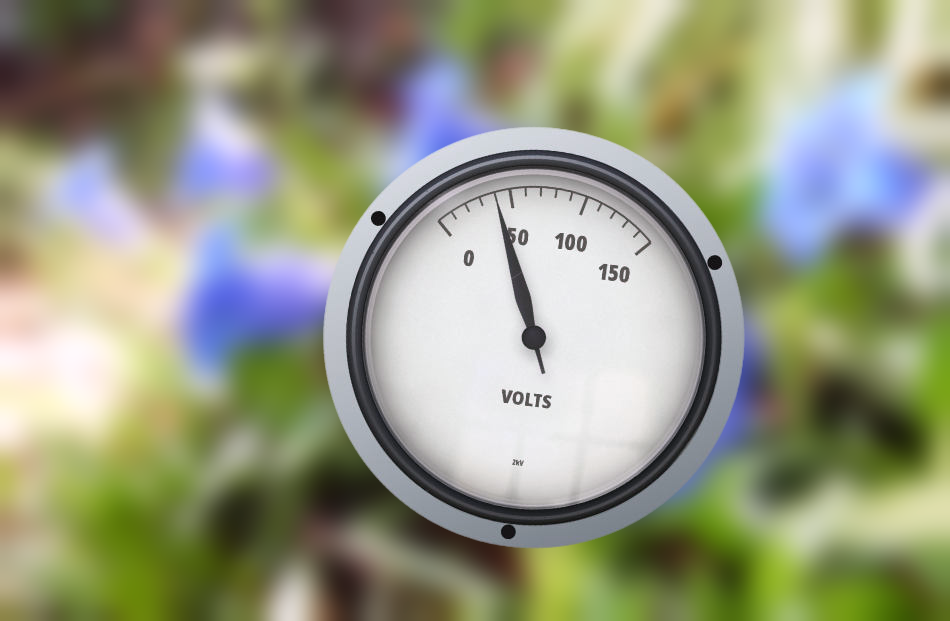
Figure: 40 V
